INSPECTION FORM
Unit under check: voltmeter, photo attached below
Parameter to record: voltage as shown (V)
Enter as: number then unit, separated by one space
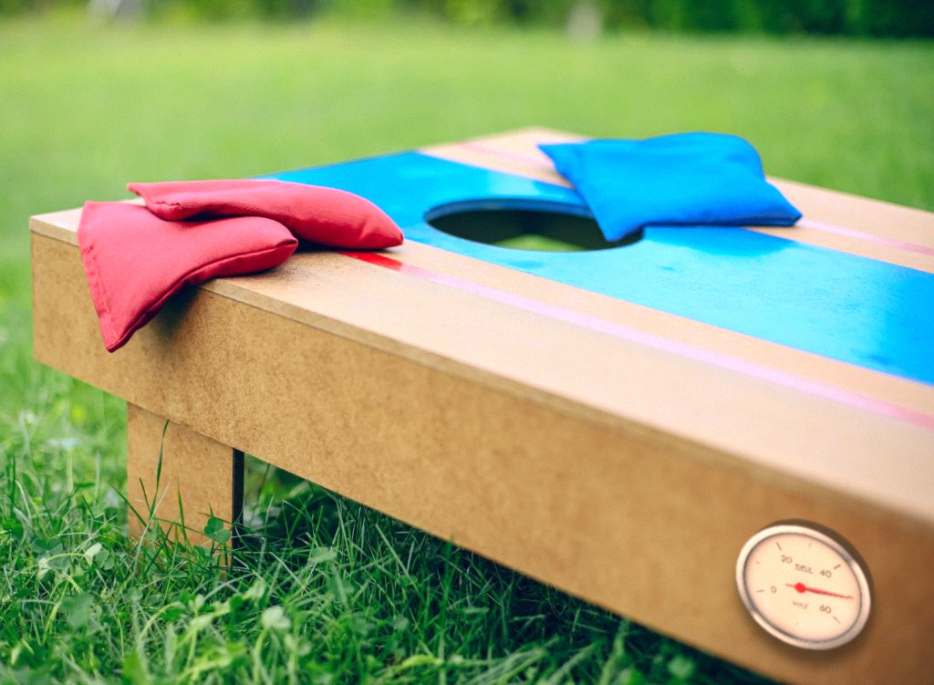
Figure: 50 V
